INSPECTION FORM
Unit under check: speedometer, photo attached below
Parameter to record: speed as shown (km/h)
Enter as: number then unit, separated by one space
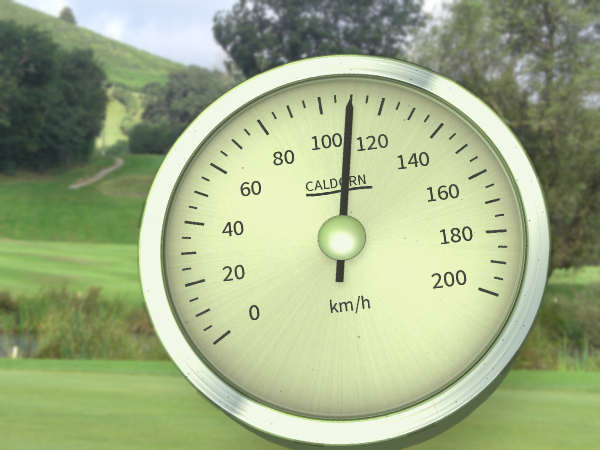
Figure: 110 km/h
